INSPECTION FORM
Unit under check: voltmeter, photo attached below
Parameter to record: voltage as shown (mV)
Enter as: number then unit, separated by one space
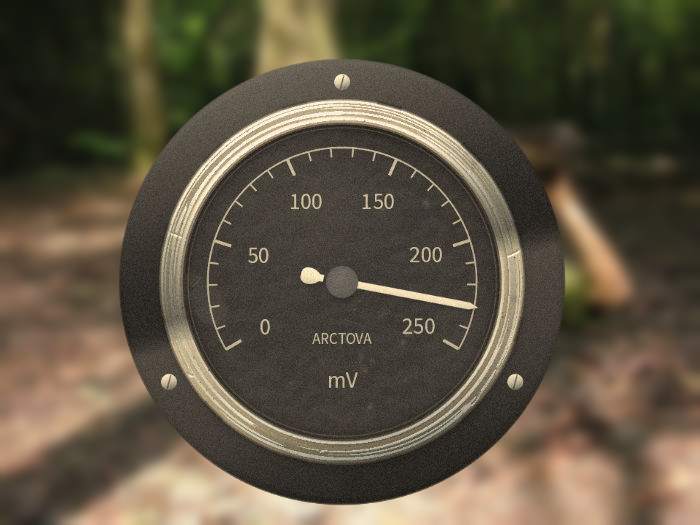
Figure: 230 mV
